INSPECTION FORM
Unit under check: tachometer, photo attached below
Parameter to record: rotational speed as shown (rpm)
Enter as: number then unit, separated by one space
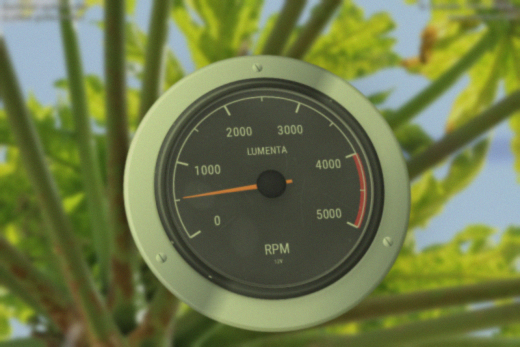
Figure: 500 rpm
